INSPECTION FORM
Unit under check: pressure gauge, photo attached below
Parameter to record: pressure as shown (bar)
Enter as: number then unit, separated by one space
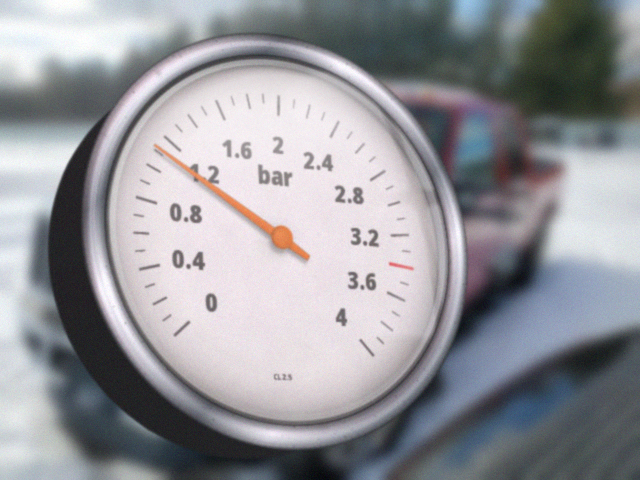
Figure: 1.1 bar
